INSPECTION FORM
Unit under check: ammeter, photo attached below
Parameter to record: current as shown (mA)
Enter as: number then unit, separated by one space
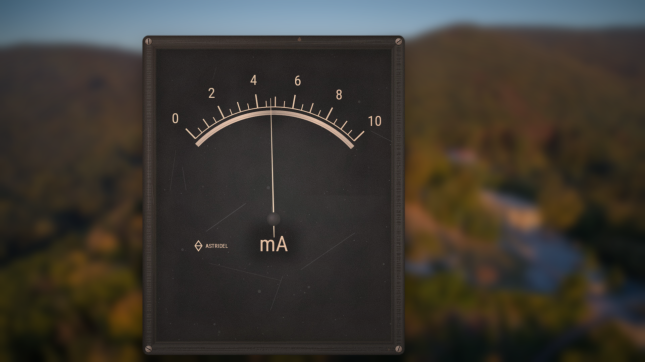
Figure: 4.75 mA
